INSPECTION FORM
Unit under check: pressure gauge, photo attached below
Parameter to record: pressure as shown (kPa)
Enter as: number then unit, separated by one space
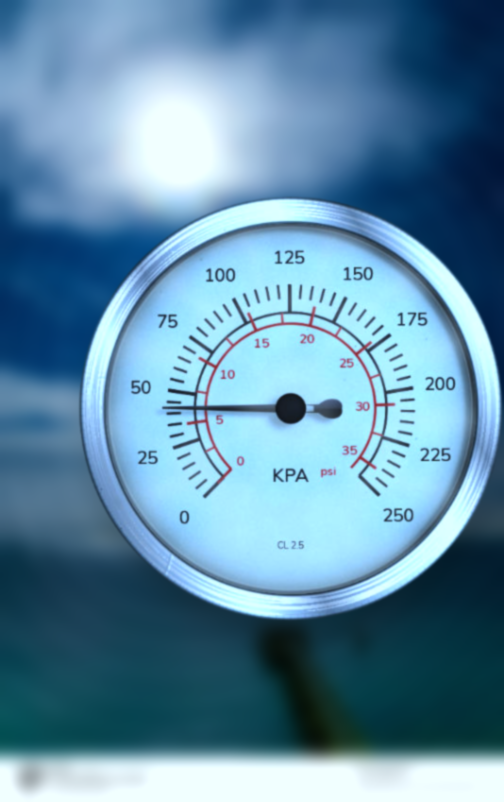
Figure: 42.5 kPa
